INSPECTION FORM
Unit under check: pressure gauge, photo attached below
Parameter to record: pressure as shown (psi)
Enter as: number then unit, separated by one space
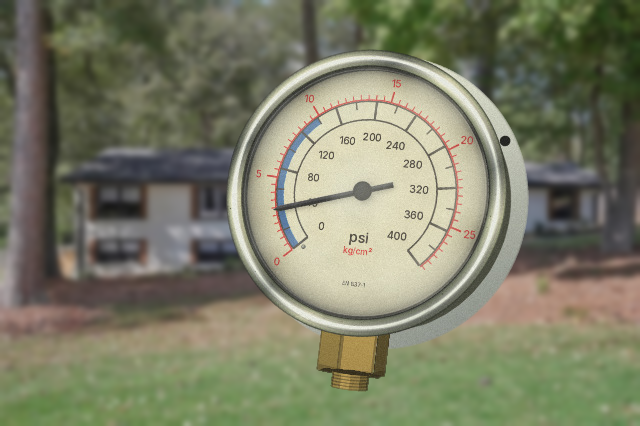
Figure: 40 psi
